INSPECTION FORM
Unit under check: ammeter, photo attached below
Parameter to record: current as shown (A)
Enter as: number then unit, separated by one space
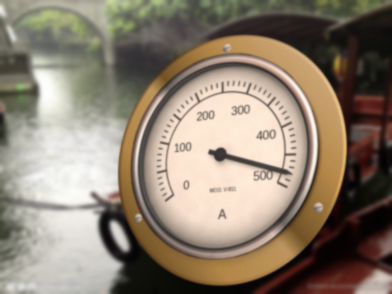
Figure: 480 A
